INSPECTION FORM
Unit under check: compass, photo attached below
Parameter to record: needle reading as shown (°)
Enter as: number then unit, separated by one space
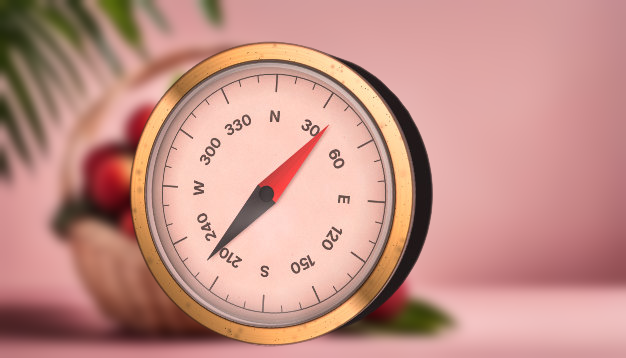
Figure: 40 °
